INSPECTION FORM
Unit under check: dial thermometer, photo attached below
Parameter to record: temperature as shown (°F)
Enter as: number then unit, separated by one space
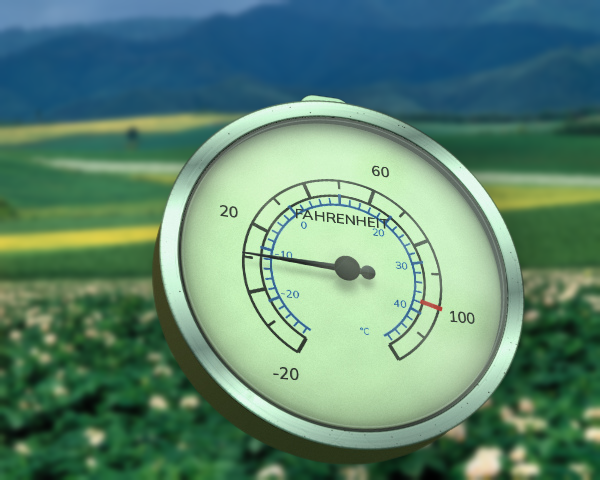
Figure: 10 °F
